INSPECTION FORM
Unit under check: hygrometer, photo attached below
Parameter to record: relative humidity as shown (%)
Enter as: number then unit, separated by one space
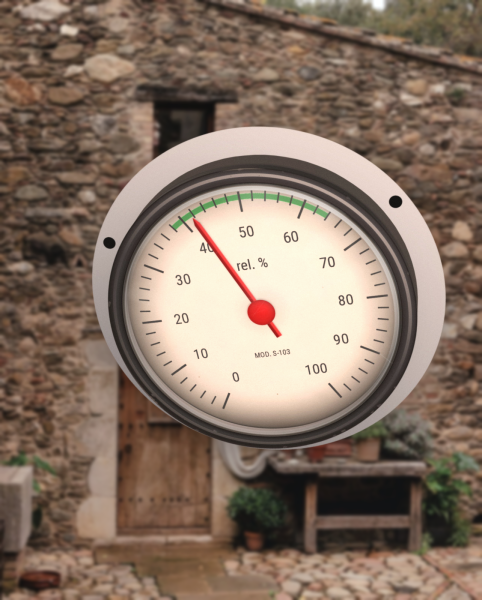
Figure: 42 %
